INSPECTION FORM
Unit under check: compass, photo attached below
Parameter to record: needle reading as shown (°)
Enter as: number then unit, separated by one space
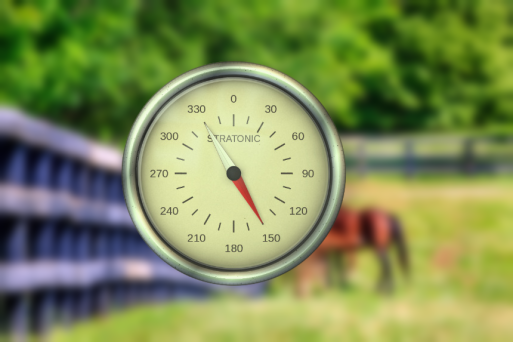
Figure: 150 °
